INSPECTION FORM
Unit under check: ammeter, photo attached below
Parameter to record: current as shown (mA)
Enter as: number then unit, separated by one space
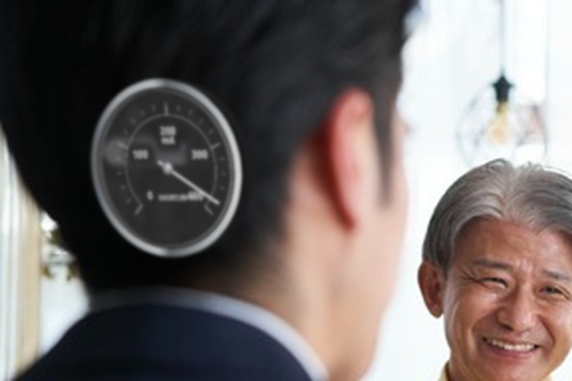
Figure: 380 mA
